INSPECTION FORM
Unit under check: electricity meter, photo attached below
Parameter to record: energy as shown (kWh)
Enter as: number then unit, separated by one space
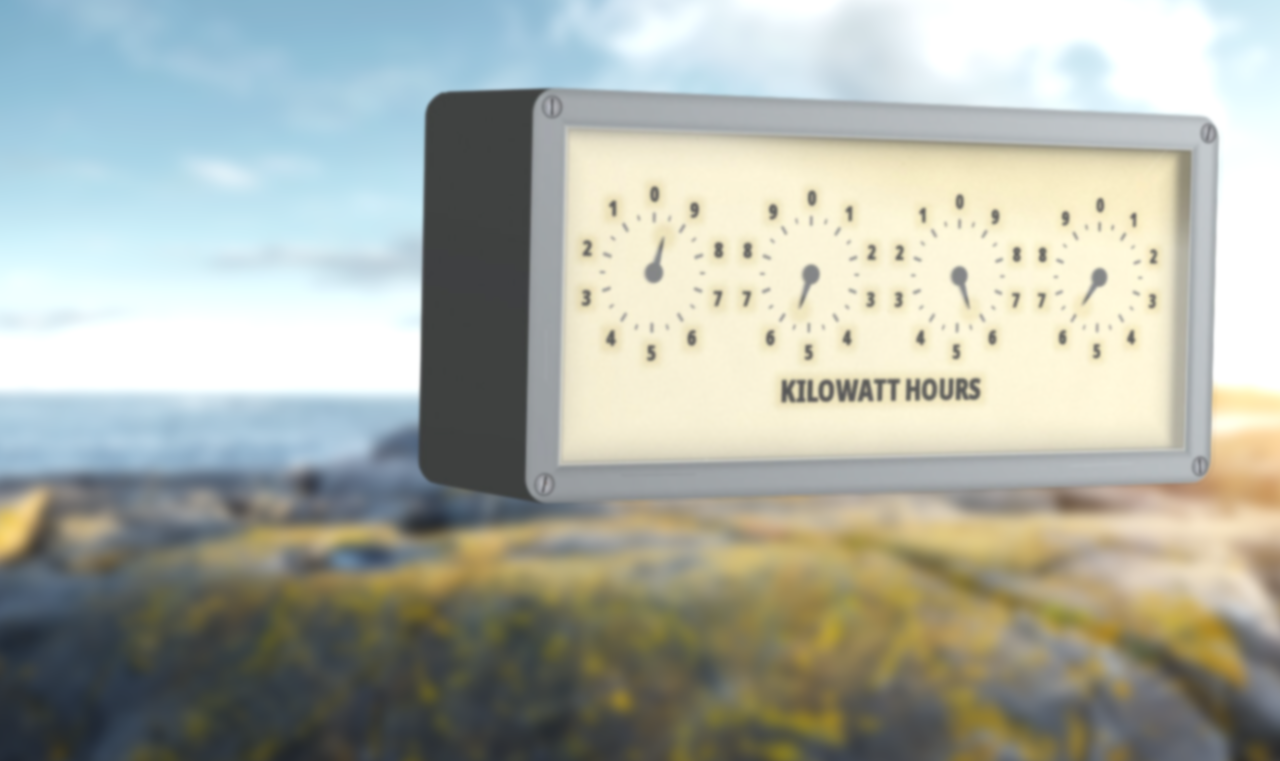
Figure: 9556 kWh
